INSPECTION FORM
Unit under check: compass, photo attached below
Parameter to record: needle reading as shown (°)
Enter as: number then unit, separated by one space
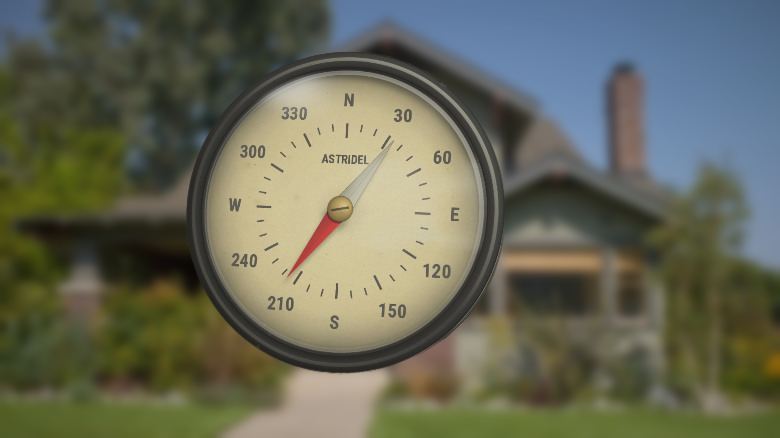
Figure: 215 °
